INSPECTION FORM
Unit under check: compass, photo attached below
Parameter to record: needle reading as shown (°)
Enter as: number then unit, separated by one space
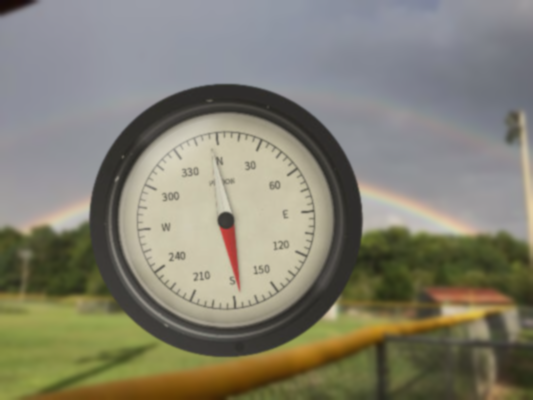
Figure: 175 °
